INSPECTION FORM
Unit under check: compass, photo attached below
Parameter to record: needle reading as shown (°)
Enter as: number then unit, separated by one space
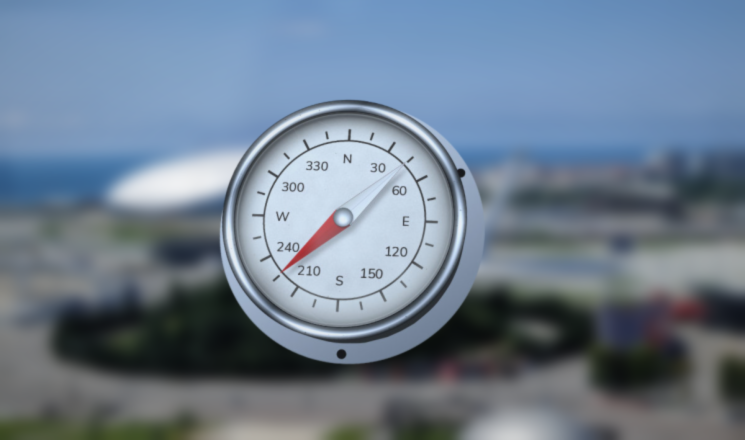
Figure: 225 °
